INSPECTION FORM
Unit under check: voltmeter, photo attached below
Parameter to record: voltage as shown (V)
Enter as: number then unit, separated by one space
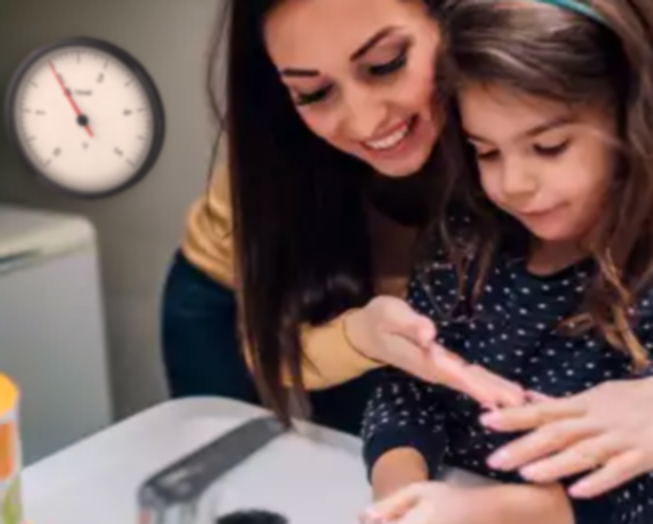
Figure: 2 V
